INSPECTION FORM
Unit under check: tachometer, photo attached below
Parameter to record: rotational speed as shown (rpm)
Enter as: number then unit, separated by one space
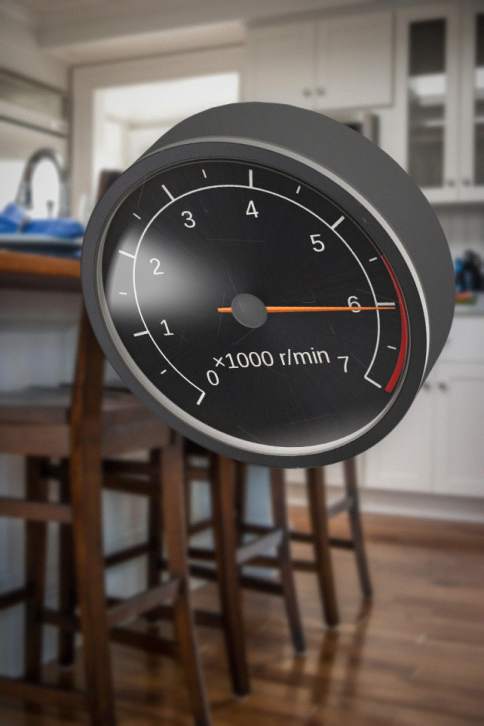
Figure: 6000 rpm
